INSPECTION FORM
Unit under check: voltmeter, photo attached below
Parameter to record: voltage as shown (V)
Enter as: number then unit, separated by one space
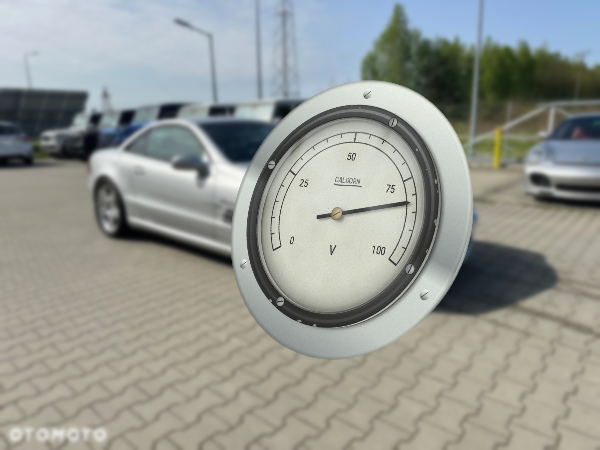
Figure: 82.5 V
